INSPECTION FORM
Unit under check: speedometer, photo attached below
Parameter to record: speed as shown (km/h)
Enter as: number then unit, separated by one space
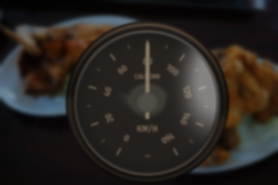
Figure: 80 km/h
